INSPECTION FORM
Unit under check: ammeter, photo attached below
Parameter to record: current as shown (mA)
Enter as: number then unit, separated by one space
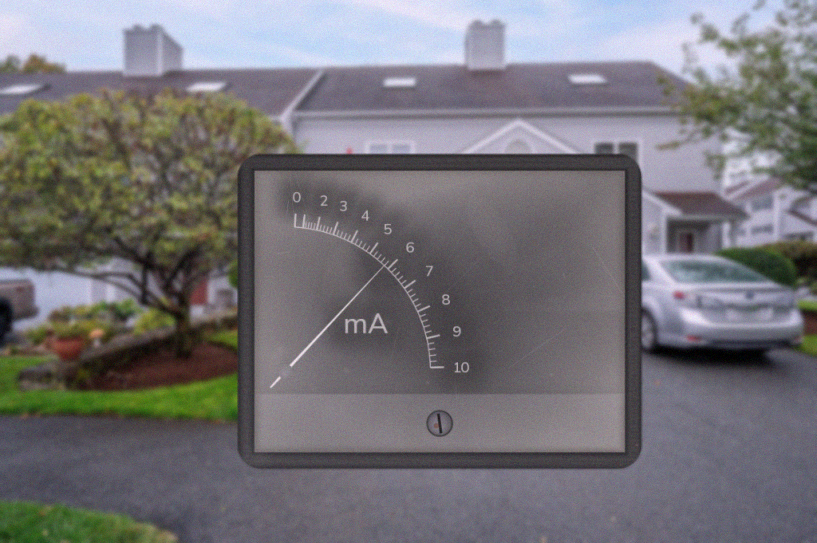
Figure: 5.8 mA
